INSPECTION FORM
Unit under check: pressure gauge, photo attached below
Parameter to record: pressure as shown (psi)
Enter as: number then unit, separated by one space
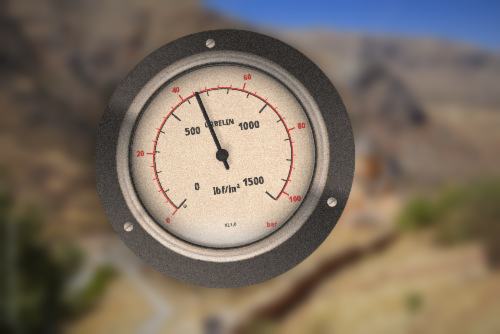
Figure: 650 psi
